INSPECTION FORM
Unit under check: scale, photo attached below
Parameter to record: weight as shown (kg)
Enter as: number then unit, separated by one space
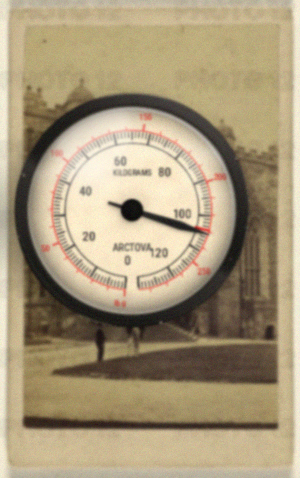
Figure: 105 kg
